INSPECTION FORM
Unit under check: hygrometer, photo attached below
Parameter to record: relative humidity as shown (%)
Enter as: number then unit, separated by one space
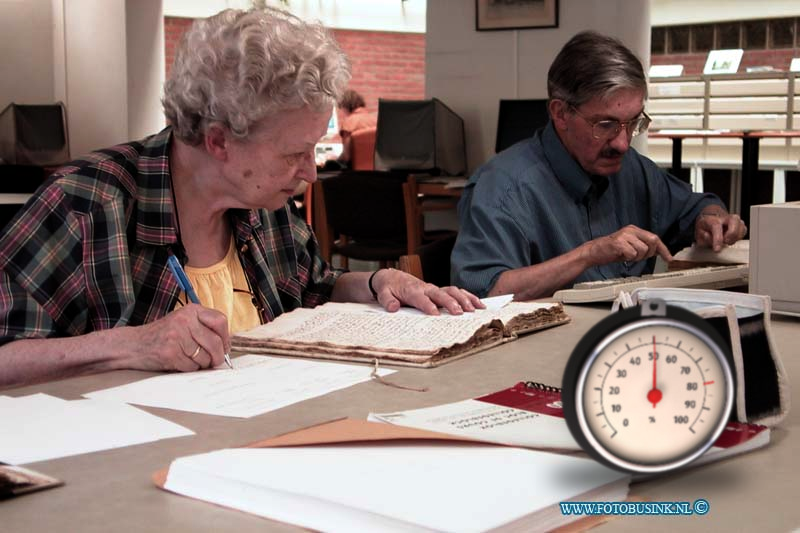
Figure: 50 %
